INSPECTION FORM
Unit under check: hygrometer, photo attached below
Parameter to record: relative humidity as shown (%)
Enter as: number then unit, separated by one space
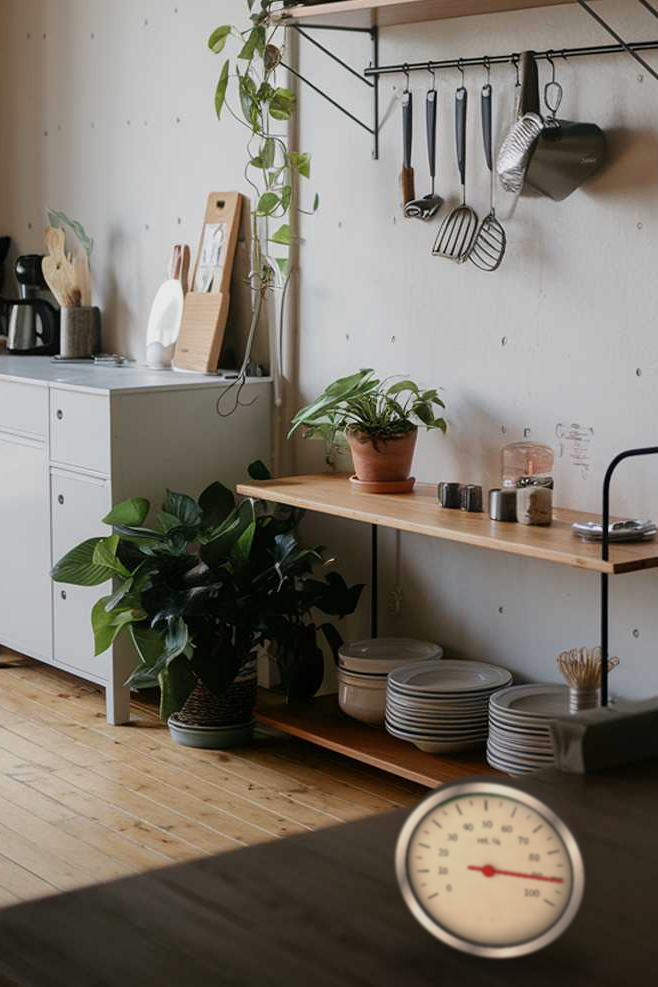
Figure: 90 %
